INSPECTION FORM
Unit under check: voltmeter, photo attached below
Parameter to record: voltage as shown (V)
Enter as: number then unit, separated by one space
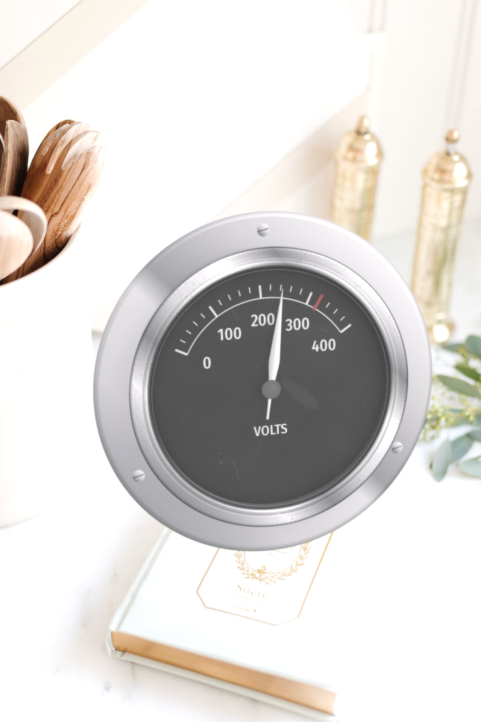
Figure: 240 V
